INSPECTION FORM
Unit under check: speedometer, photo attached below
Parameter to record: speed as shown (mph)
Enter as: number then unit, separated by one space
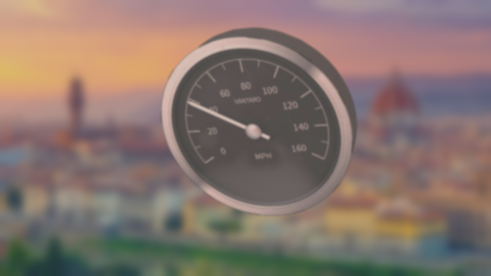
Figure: 40 mph
